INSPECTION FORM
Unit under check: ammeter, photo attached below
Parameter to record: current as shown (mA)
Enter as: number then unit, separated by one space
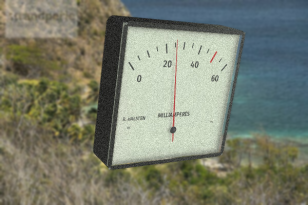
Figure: 25 mA
